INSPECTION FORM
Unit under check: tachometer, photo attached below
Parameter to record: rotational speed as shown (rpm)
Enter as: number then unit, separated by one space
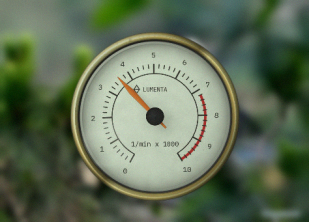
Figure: 3600 rpm
